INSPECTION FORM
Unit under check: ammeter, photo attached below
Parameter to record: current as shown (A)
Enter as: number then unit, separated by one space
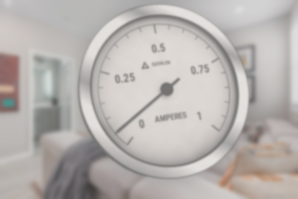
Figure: 0.05 A
